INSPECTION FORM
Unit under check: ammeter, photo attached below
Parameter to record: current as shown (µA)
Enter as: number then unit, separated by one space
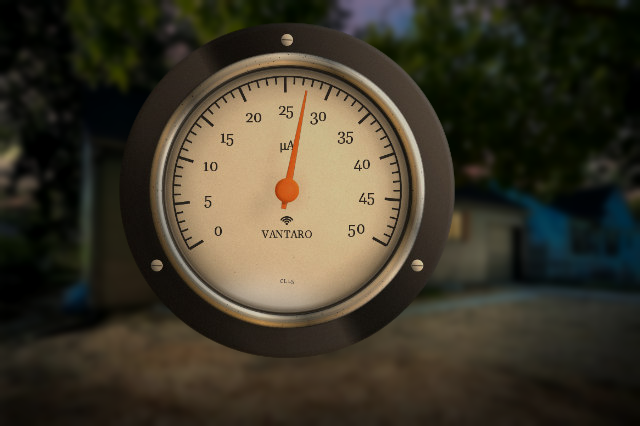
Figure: 27.5 µA
